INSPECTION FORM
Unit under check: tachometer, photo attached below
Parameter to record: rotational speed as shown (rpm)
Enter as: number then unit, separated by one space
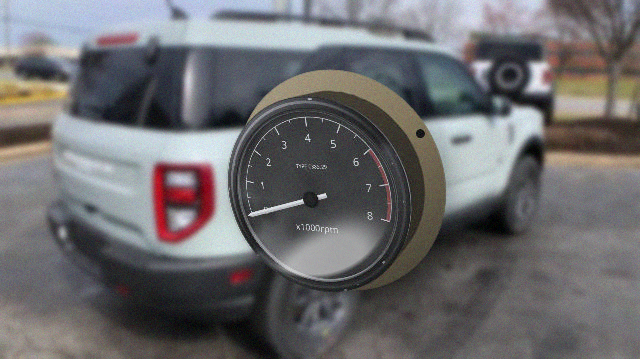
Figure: 0 rpm
